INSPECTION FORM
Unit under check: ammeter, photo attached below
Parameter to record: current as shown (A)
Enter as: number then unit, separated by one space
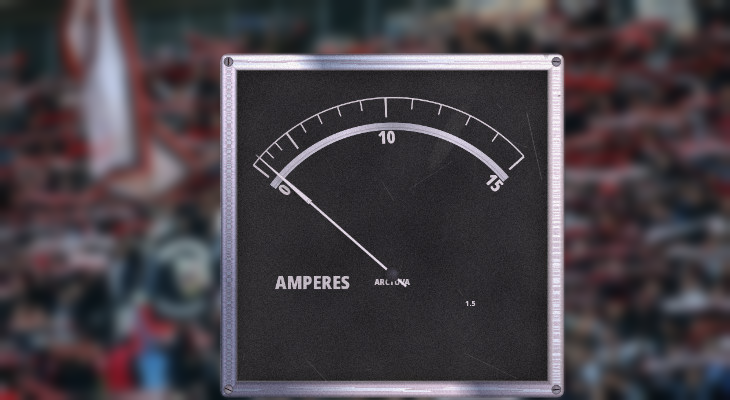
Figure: 2 A
